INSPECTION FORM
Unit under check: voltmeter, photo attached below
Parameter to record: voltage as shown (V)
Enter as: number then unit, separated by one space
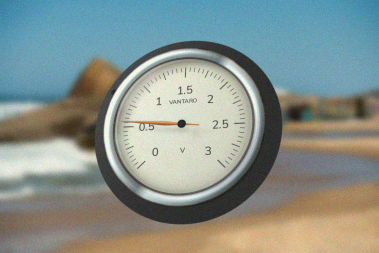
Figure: 0.55 V
